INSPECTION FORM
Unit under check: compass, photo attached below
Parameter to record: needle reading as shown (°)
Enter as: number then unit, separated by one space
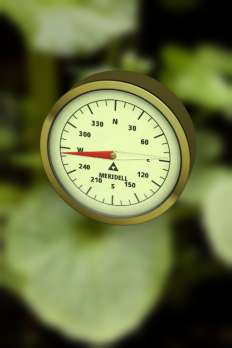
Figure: 265 °
